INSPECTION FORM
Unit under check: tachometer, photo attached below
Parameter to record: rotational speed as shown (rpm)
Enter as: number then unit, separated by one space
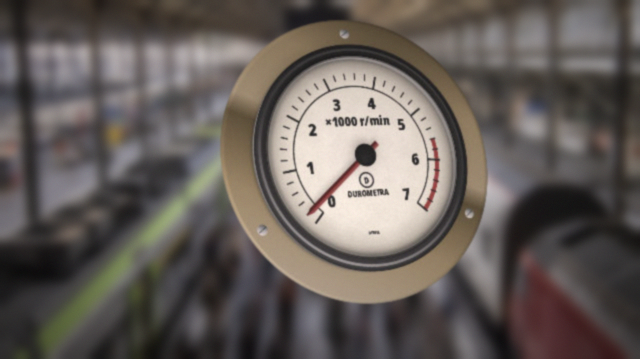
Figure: 200 rpm
